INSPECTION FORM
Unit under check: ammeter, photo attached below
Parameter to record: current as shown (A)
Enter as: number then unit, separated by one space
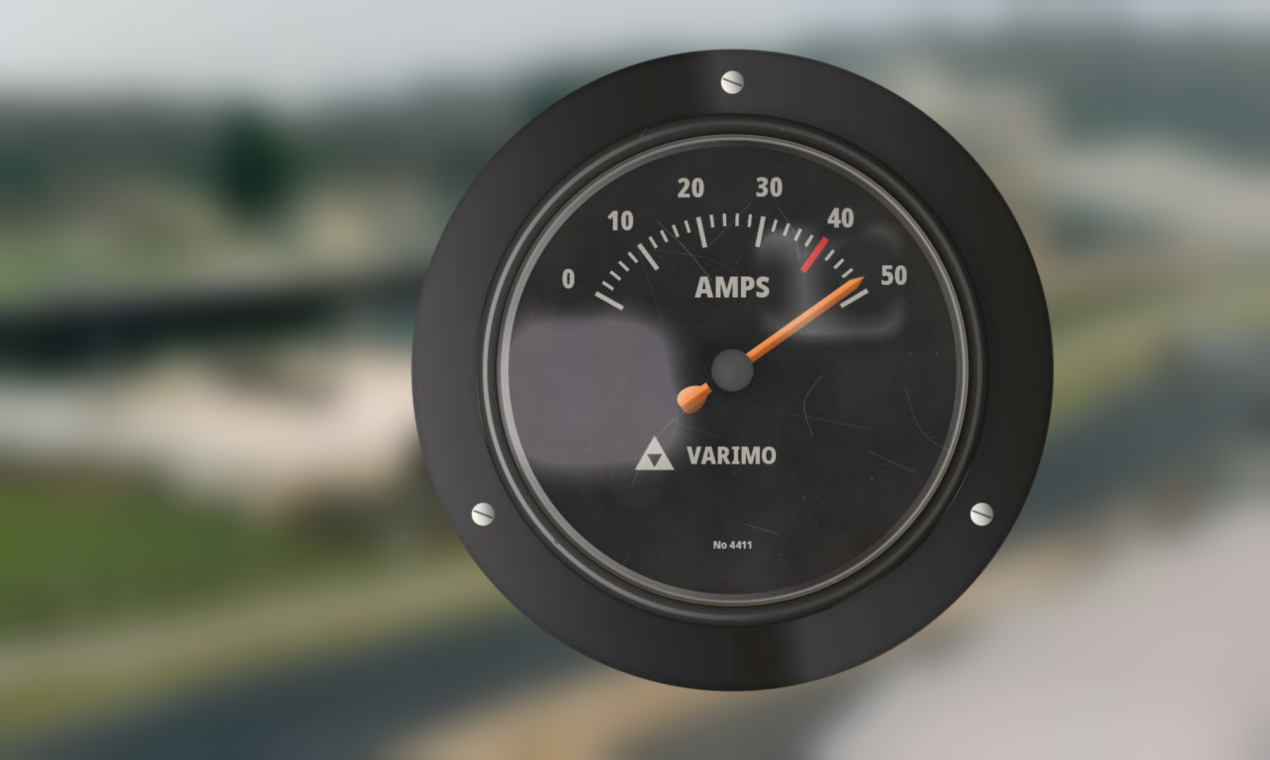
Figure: 48 A
